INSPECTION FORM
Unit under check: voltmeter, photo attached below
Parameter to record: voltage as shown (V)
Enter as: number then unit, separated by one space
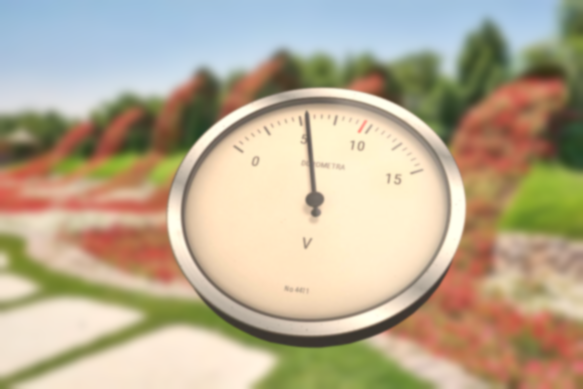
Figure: 5.5 V
